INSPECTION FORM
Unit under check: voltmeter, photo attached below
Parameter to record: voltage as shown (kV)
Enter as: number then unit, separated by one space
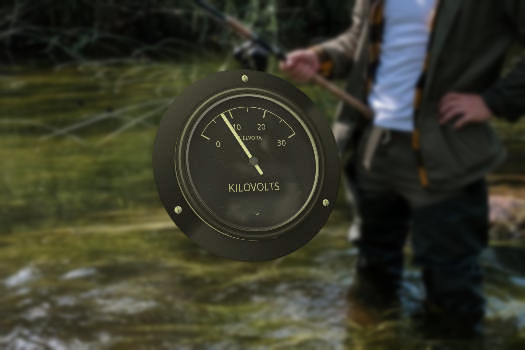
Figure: 7.5 kV
